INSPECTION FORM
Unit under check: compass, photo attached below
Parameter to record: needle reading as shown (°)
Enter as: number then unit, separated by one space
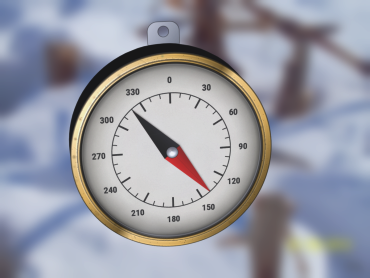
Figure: 140 °
